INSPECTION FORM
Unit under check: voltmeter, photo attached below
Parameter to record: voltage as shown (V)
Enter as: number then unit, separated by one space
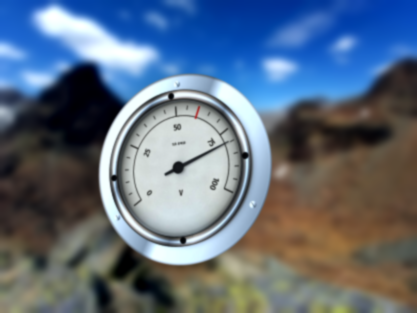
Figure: 80 V
